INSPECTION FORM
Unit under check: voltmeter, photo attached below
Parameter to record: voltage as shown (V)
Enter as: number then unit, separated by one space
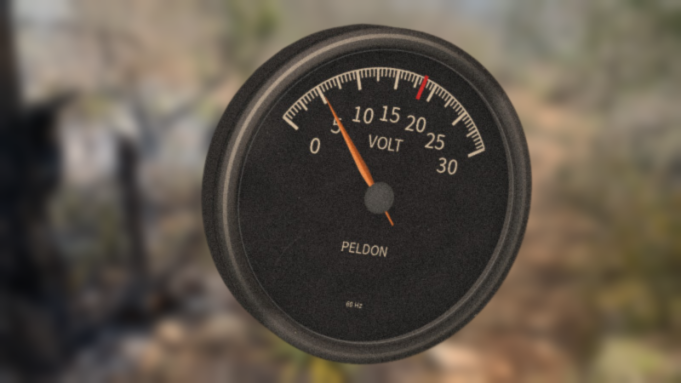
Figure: 5 V
